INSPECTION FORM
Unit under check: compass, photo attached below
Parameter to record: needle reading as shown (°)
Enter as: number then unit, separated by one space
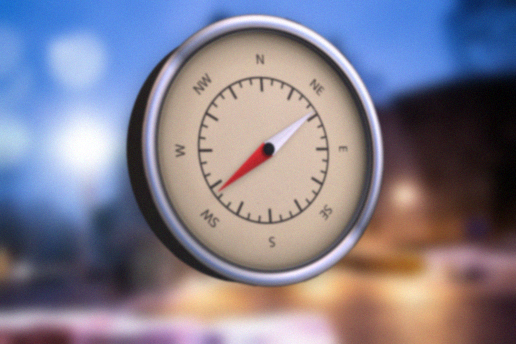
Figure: 235 °
